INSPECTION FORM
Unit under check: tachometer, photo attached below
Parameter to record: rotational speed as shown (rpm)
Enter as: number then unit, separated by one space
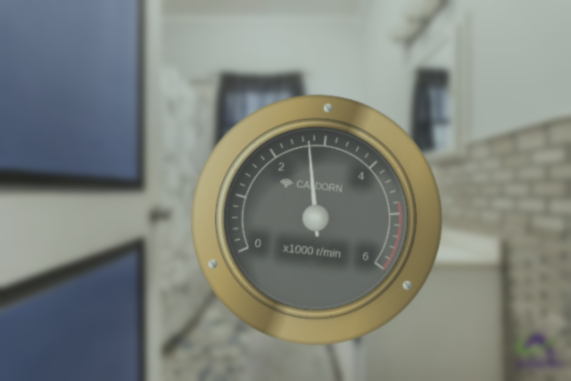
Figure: 2700 rpm
